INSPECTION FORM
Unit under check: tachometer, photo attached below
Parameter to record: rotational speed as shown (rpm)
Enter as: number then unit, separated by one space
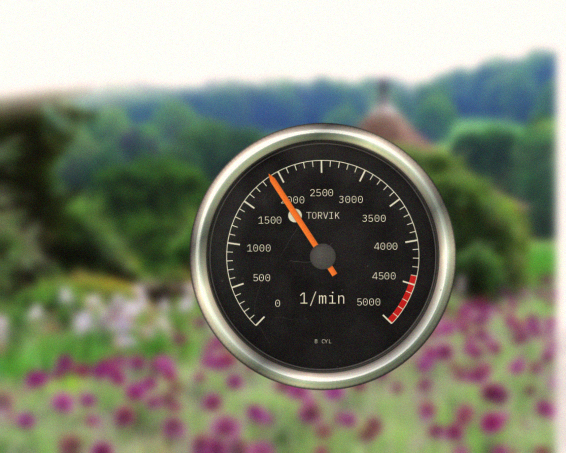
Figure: 1900 rpm
